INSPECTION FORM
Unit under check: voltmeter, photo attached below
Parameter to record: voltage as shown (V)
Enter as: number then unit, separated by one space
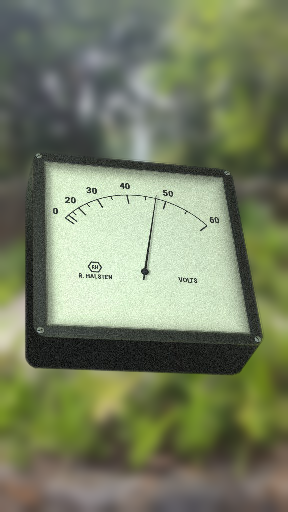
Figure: 47.5 V
